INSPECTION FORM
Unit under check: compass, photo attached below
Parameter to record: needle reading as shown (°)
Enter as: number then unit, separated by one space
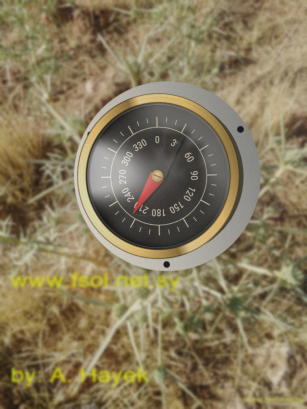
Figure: 215 °
